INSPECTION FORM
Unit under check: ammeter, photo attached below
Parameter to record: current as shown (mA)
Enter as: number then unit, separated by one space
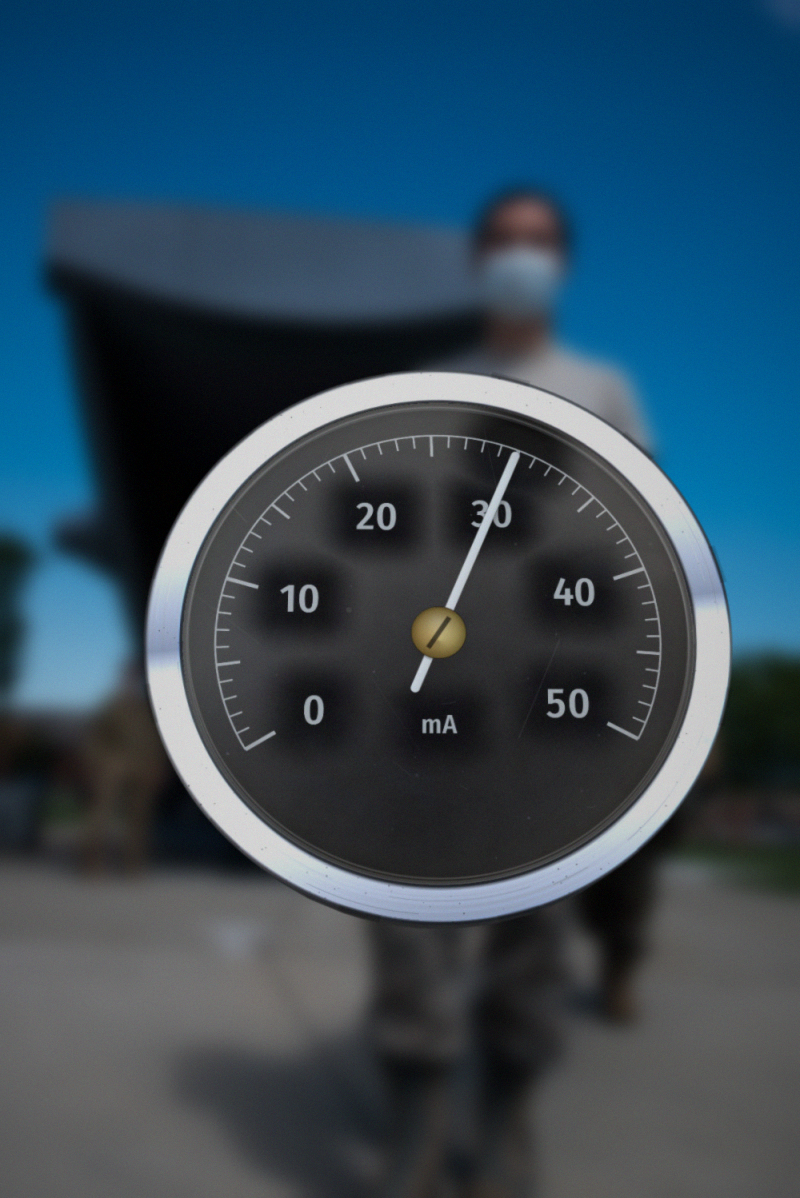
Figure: 30 mA
